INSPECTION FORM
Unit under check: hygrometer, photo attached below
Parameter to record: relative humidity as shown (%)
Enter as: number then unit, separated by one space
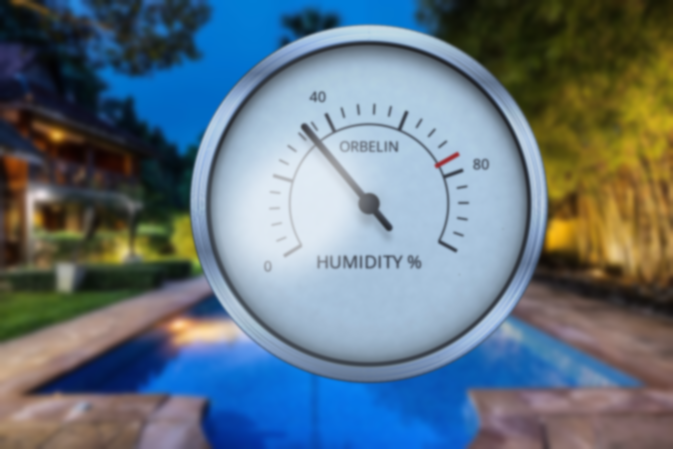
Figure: 34 %
